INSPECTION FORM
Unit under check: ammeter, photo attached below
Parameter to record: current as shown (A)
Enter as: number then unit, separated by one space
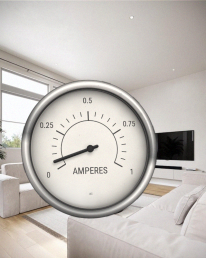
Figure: 0.05 A
